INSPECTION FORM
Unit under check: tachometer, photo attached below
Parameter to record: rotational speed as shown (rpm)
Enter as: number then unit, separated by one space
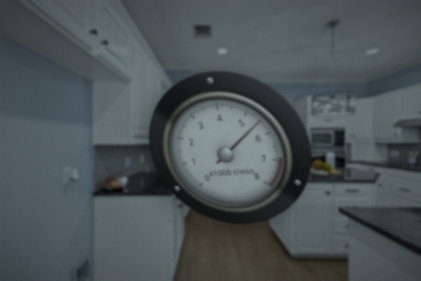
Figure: 5500 rpm
